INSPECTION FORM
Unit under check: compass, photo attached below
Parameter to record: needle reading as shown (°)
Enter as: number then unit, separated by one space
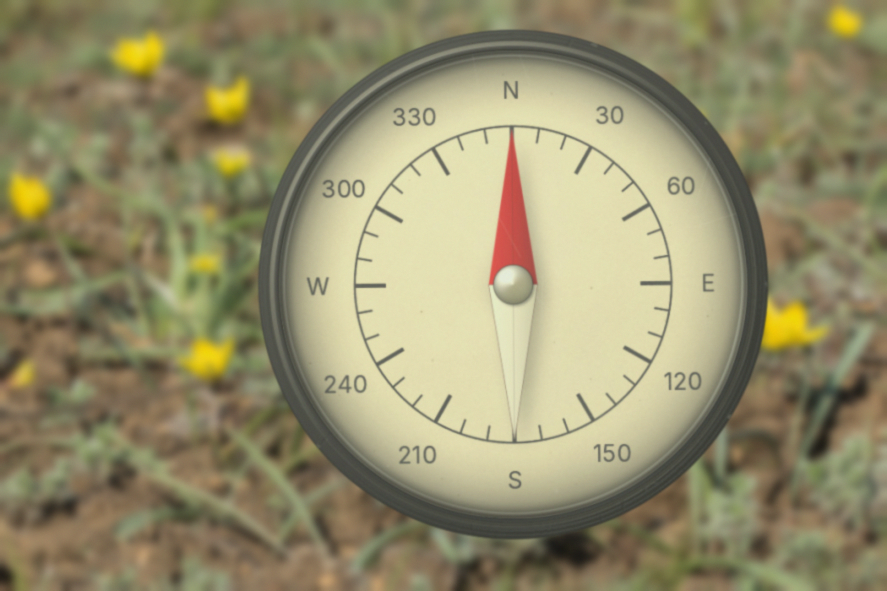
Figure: 0 °
